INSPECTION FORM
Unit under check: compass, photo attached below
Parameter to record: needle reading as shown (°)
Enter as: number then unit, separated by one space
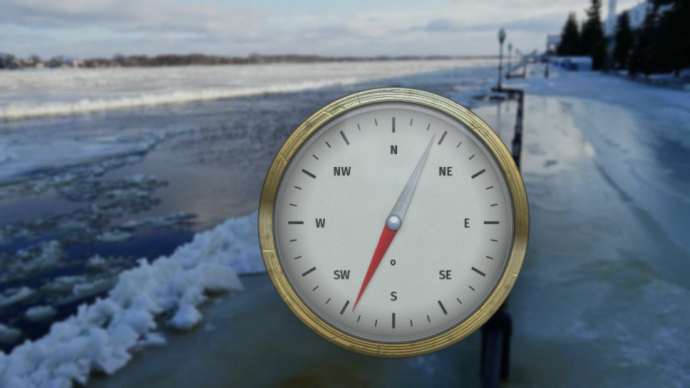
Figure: 205 °
